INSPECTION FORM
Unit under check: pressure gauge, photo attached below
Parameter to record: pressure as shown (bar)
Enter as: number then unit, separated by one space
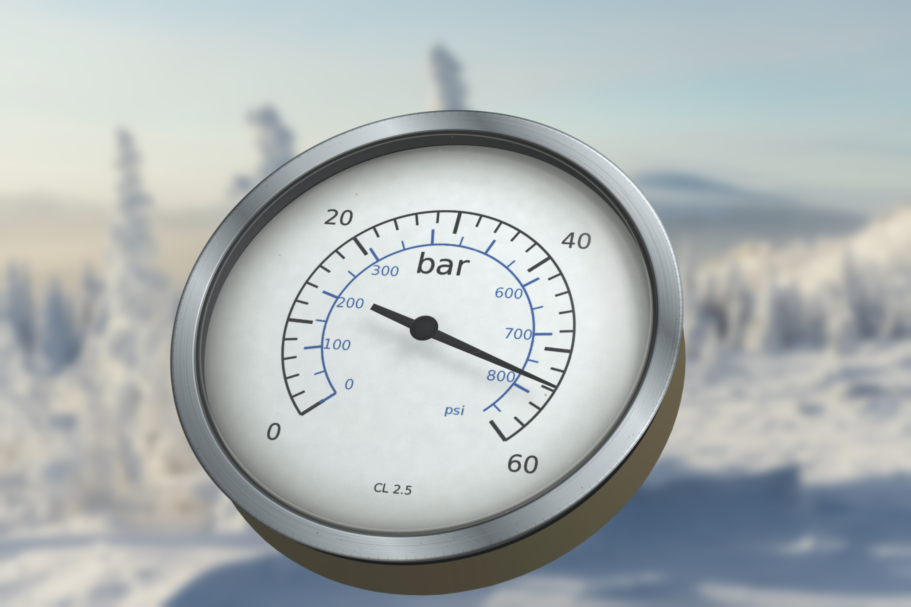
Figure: 54 bar
